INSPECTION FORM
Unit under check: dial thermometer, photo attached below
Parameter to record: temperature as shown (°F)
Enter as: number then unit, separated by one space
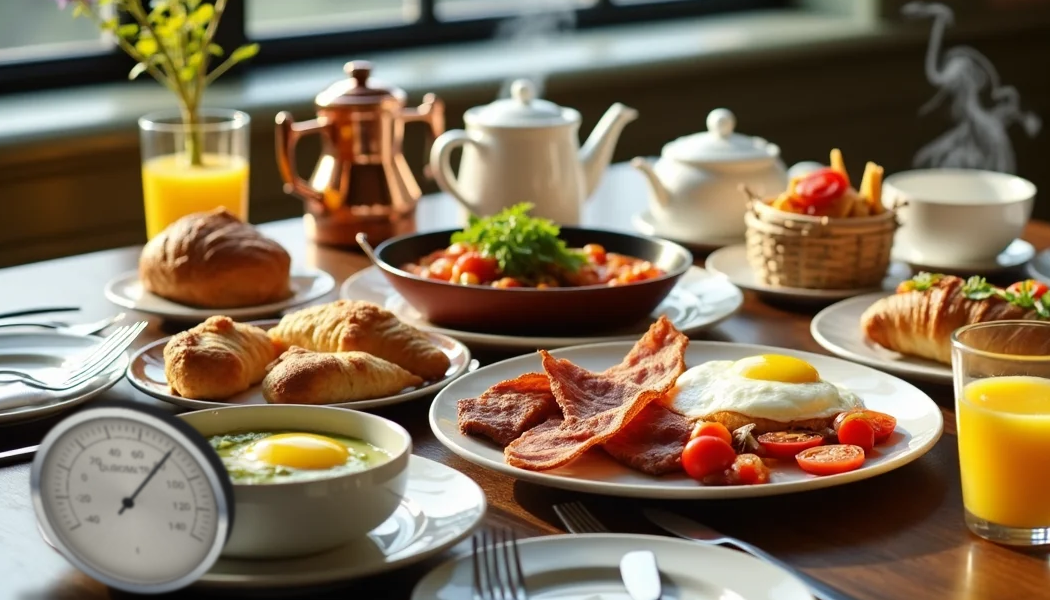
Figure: 80 °F
